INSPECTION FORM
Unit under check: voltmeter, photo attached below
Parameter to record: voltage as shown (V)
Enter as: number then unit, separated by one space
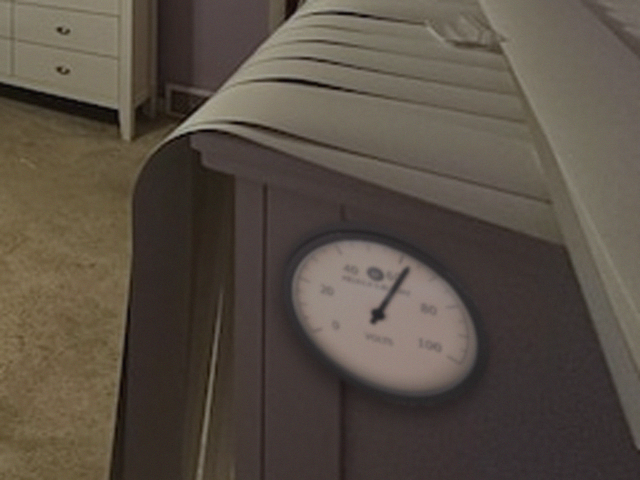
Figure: 62.5 V
